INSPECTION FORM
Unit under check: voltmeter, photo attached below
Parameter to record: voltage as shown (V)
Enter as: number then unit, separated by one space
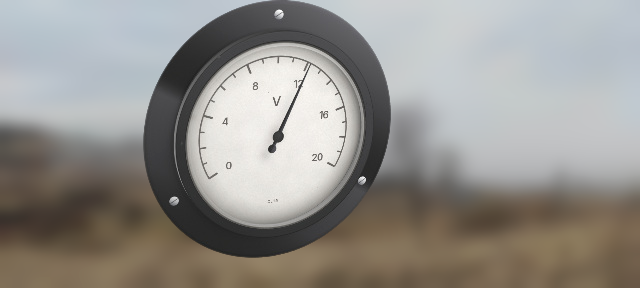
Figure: 12 V
